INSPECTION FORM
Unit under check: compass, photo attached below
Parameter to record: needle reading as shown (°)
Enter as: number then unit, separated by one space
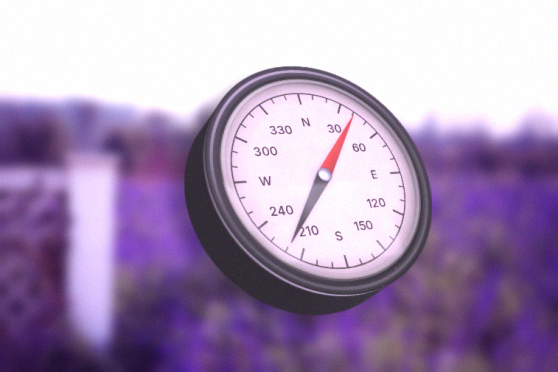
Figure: 40 °
